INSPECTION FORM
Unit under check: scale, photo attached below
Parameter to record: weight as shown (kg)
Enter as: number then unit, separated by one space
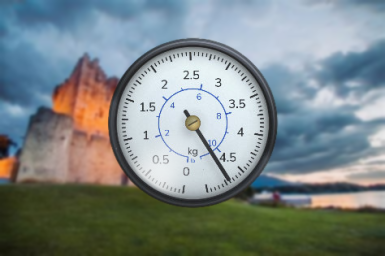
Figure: 4.7 kg
